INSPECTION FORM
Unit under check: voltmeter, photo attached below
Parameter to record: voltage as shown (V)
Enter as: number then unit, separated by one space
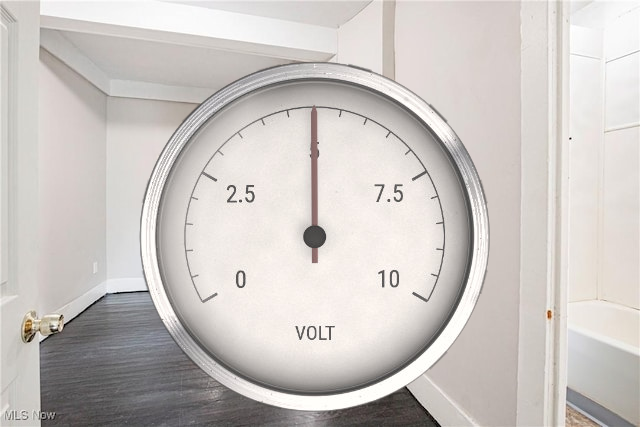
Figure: 5 V
